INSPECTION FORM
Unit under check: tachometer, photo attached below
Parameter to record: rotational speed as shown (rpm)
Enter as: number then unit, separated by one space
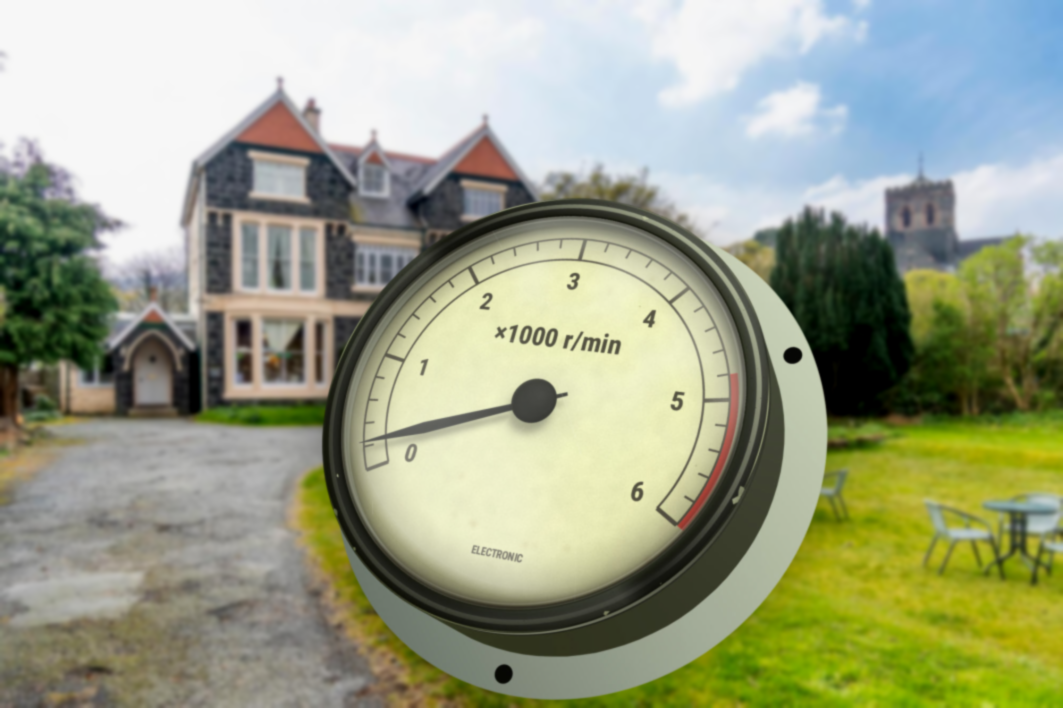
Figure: 200 rpm
